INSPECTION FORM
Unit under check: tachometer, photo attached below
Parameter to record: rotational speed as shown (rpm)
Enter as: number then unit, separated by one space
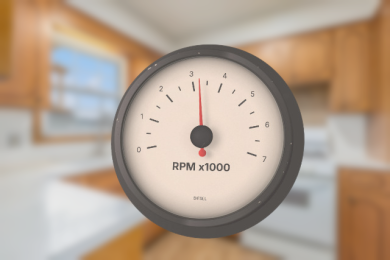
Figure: 3250 rpm
